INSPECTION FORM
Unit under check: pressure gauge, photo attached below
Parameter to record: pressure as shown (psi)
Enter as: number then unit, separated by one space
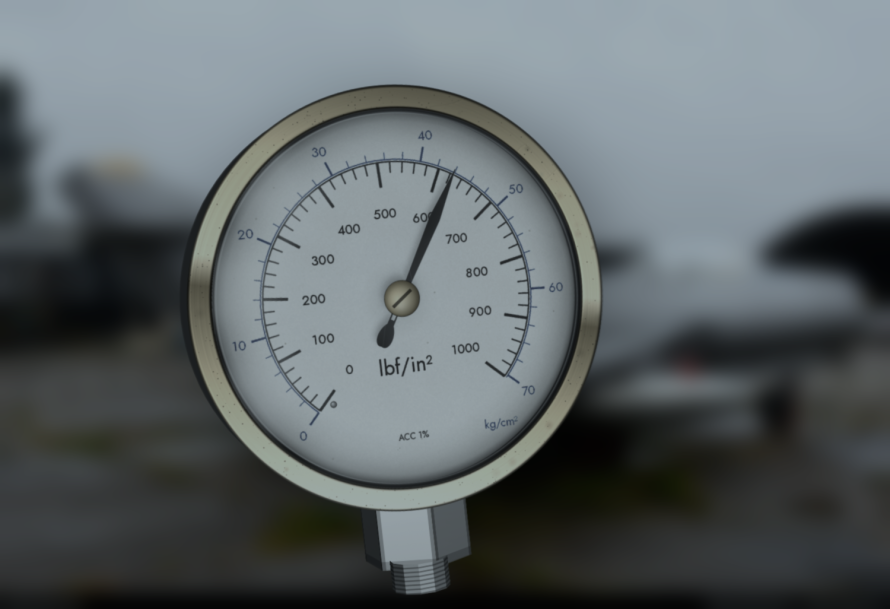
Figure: 620 psi
